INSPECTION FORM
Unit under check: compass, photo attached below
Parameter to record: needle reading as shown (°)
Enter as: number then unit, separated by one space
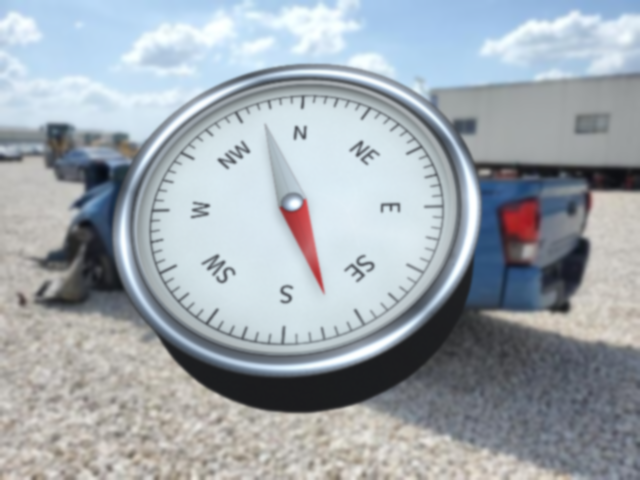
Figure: 160 °
